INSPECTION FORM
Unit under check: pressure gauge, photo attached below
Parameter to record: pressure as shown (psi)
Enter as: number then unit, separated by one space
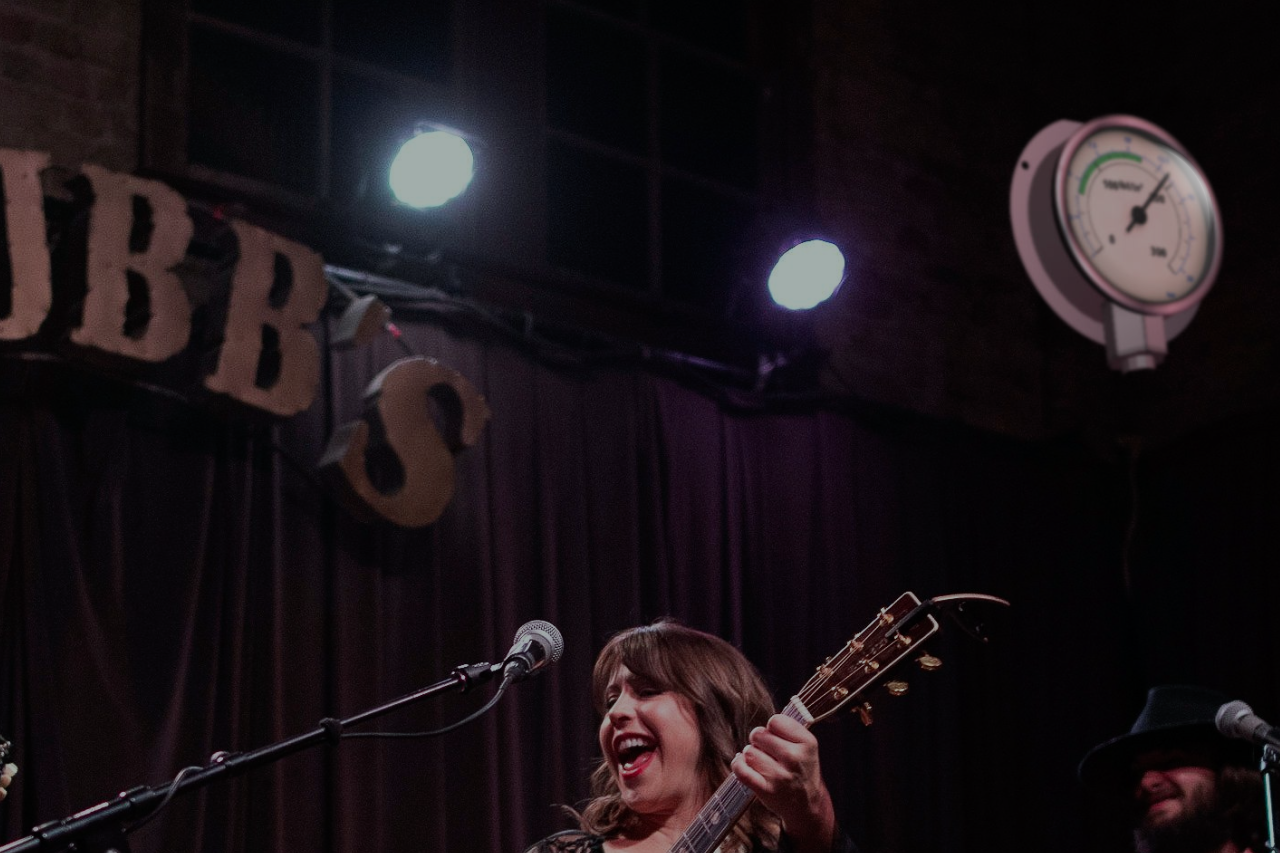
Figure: 190 psi
